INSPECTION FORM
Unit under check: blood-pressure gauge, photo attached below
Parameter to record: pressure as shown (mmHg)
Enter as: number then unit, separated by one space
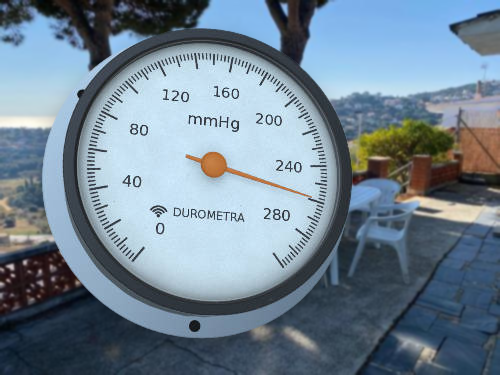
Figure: 260 mmHg
